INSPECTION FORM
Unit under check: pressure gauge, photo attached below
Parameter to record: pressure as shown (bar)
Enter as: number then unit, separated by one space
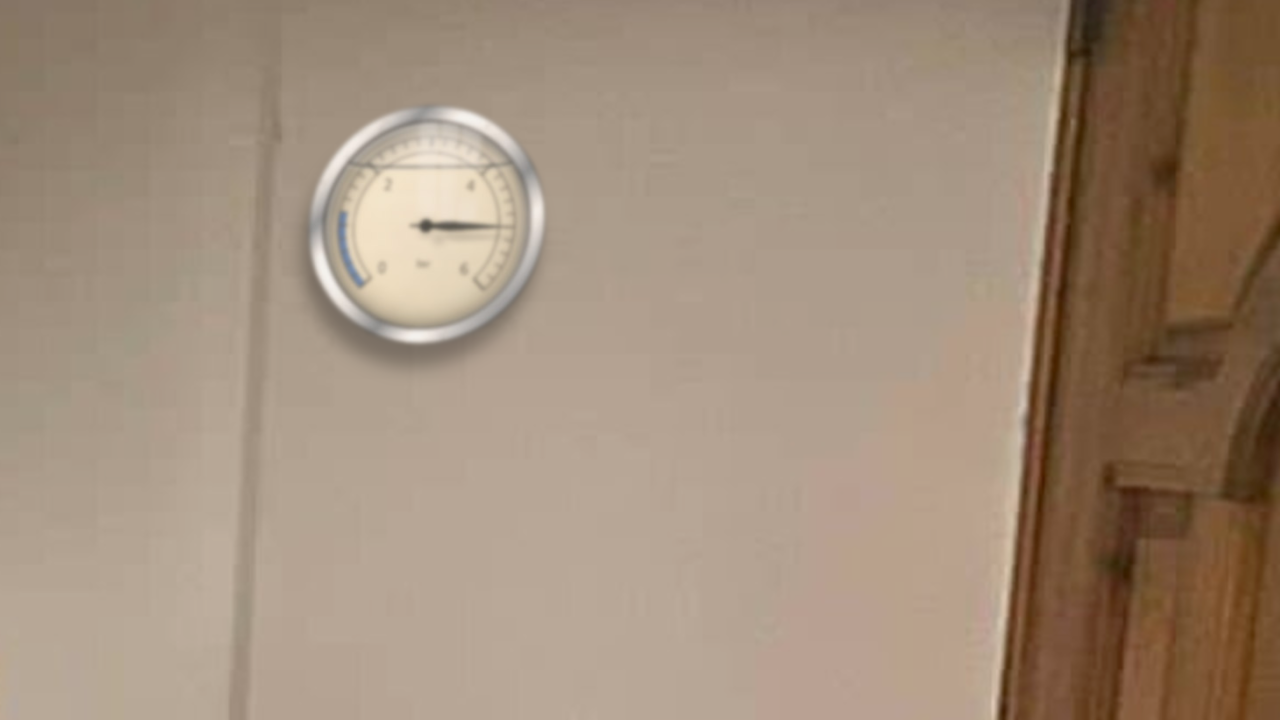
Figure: 5 bar
